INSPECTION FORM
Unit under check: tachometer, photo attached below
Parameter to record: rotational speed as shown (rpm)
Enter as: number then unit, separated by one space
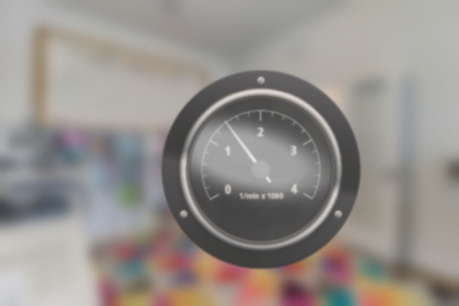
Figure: 1400 rpm
